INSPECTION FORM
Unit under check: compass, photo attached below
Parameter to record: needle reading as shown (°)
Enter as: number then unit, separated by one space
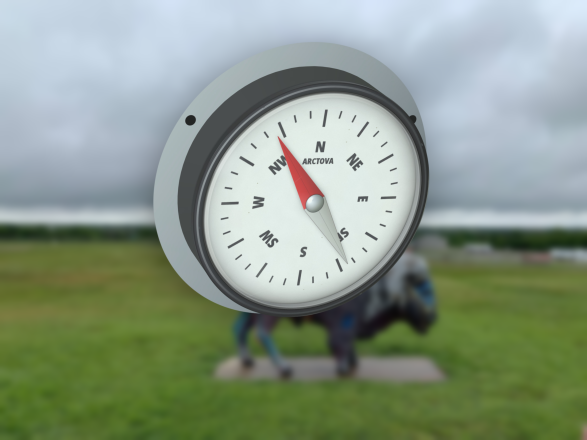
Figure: 325 °
